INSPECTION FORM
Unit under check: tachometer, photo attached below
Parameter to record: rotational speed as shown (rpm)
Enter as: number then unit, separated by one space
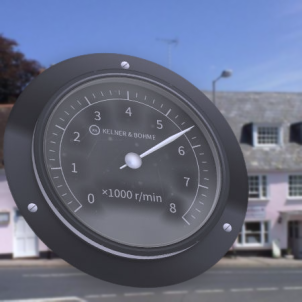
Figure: 5600 rpm
